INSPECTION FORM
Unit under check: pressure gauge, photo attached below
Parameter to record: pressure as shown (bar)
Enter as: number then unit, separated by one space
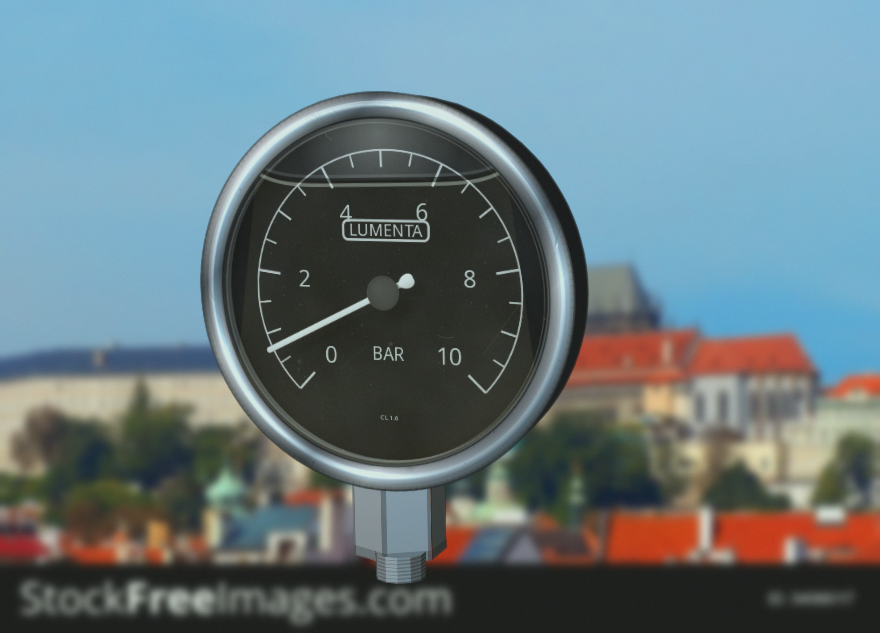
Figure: 0.75 bar
